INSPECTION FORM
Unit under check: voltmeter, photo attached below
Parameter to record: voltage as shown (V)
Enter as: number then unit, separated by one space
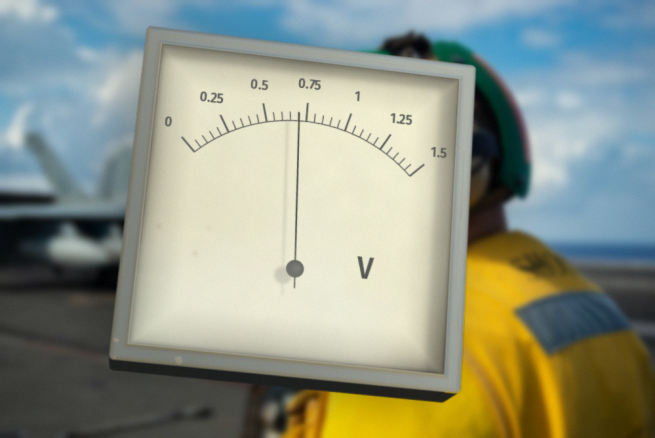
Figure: 0.7 V
